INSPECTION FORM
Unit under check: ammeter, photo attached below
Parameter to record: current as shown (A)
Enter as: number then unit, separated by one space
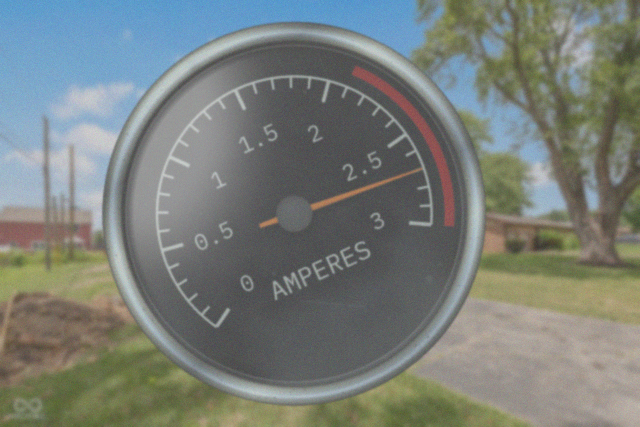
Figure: 2.7 A
